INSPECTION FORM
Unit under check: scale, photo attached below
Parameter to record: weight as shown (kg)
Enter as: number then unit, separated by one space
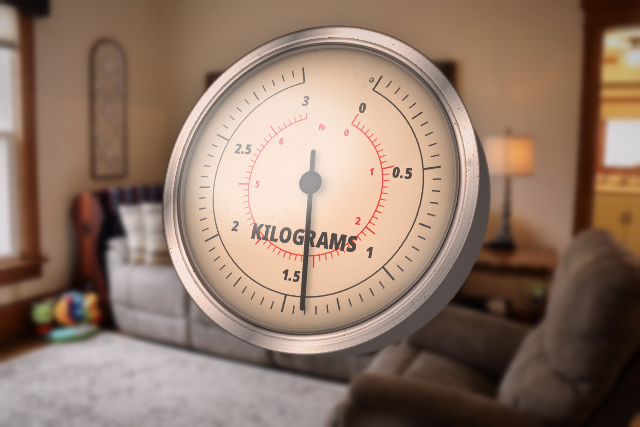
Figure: 1.4 kg
